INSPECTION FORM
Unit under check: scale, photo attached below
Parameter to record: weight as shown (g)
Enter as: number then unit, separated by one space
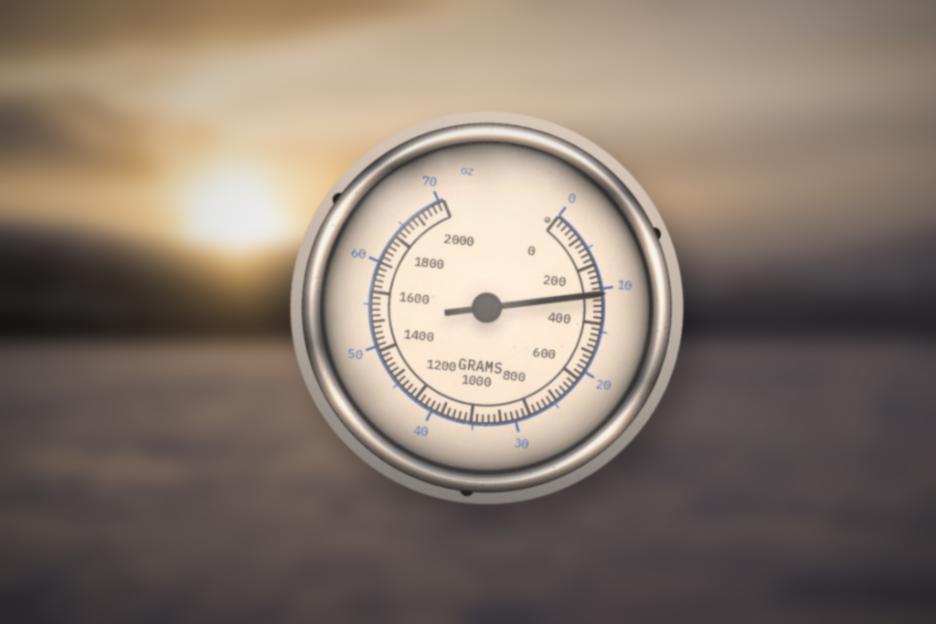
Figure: 300 g
